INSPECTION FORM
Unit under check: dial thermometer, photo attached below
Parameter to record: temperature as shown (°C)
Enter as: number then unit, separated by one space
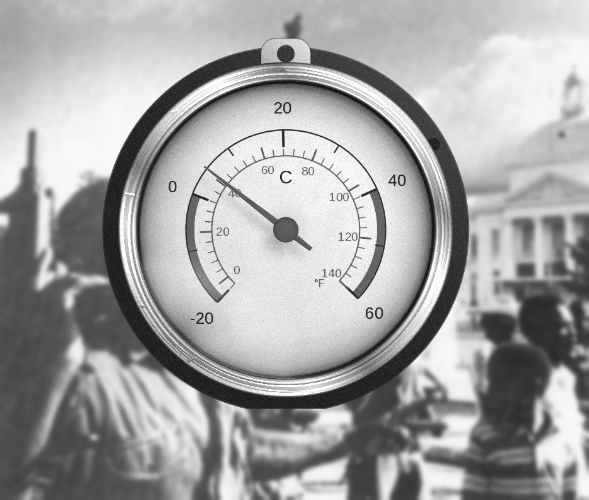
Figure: 5 °C
